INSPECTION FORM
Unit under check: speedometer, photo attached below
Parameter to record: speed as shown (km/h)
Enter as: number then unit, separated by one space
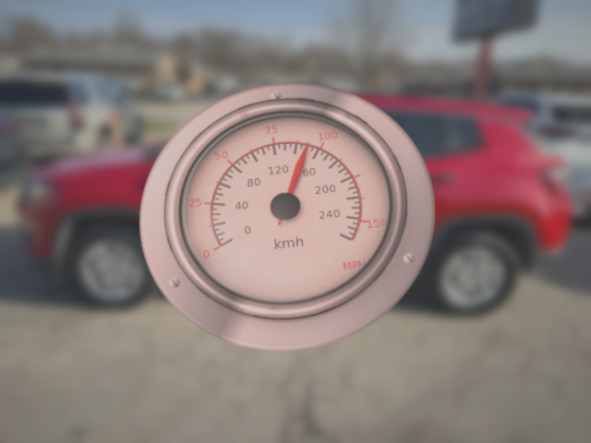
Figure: 150 km/h
